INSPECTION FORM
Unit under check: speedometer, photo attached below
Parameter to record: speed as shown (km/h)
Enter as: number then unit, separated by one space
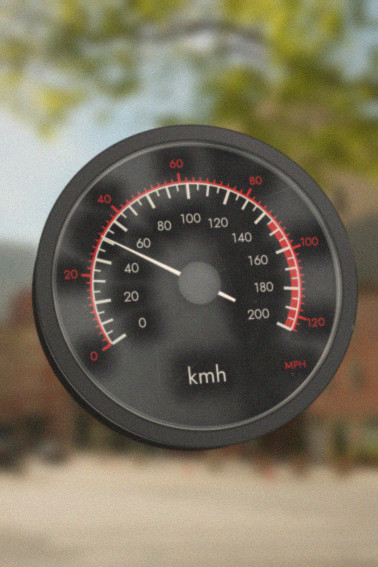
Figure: 50 km/h
